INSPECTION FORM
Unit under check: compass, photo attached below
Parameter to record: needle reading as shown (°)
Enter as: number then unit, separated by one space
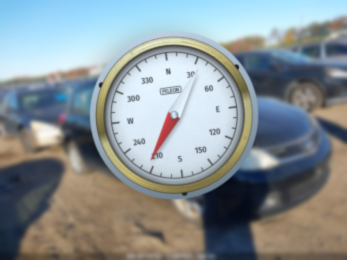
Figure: 215 °
